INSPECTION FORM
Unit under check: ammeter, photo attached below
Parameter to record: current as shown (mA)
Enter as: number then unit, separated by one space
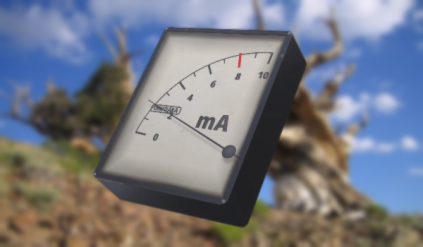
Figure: 2 mA
